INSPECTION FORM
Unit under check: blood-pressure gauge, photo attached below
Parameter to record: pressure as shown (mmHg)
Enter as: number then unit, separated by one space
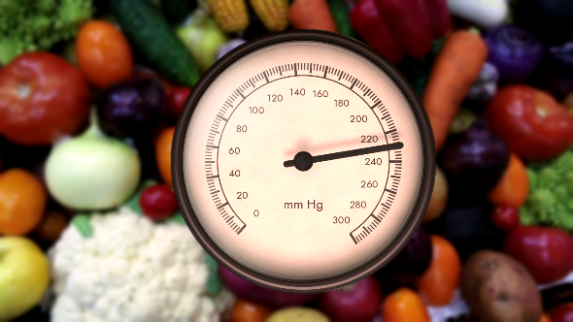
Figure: 230 mmHg
